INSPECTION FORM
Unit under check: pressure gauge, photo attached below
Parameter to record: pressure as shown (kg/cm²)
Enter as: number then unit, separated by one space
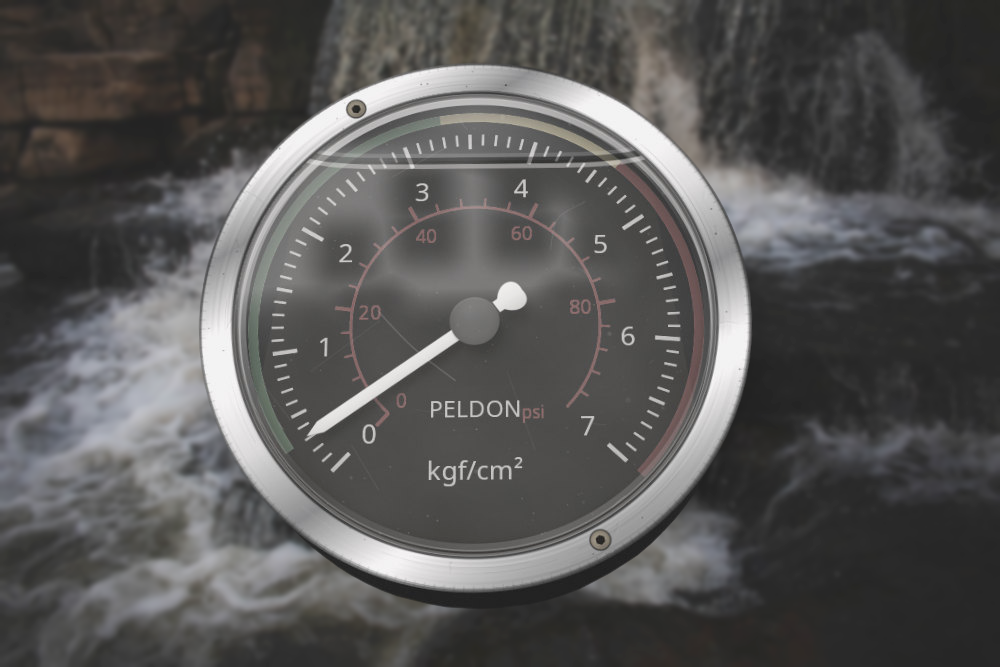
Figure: 0.3 kg/cm²
